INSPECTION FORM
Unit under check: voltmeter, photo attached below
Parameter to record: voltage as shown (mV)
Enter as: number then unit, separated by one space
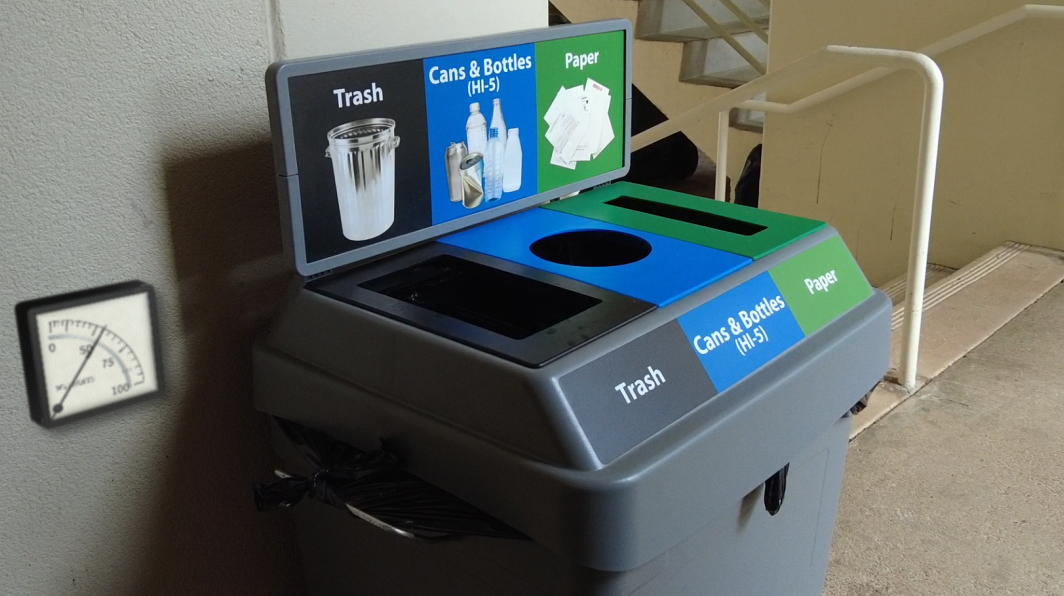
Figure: 55 mV
